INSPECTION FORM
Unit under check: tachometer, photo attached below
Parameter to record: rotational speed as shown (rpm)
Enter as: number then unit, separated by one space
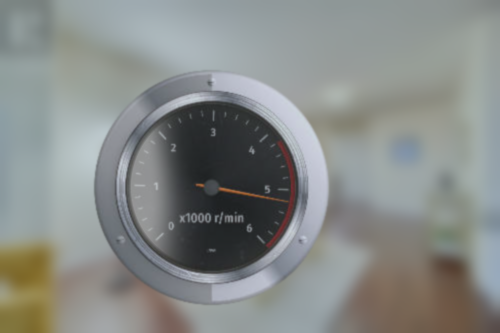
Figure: 5200 rpm
